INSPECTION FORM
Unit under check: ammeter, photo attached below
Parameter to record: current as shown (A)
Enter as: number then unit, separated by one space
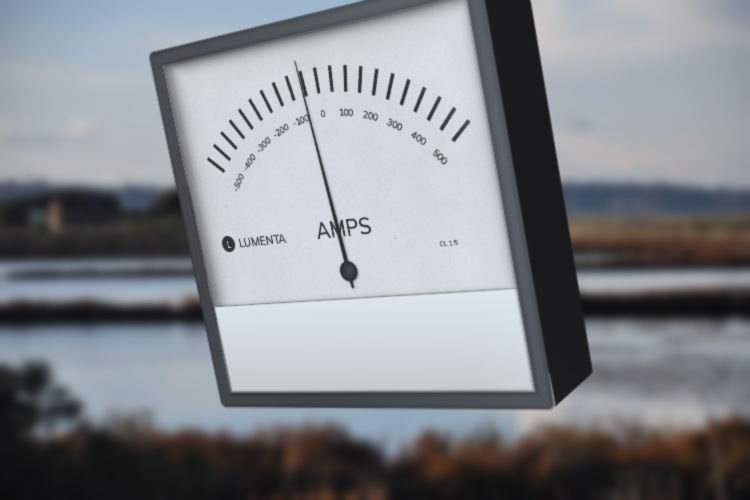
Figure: -50 A
